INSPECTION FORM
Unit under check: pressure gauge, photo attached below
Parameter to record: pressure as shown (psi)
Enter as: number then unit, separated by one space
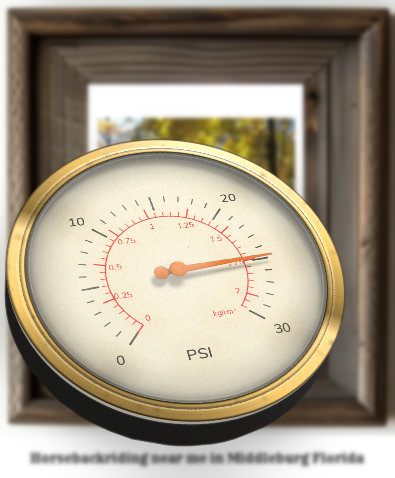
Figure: 25 psi
